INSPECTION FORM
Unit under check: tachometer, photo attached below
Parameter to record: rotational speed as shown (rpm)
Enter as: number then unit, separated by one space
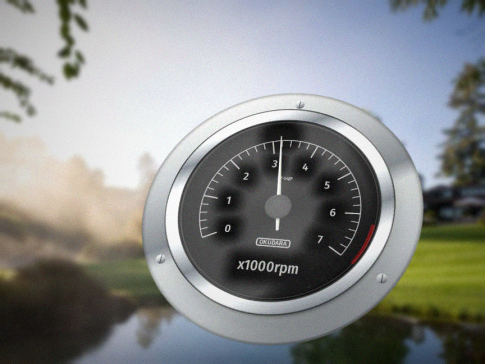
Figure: 3200 rpm
